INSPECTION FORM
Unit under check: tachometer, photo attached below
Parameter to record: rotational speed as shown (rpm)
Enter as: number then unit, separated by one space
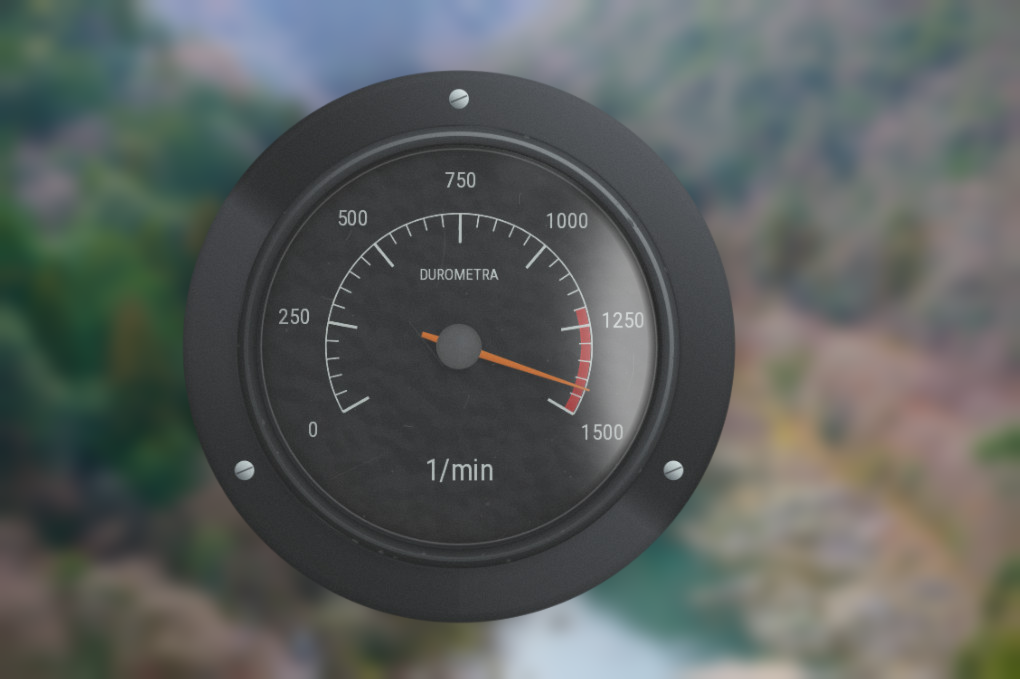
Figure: 1425 rpm
